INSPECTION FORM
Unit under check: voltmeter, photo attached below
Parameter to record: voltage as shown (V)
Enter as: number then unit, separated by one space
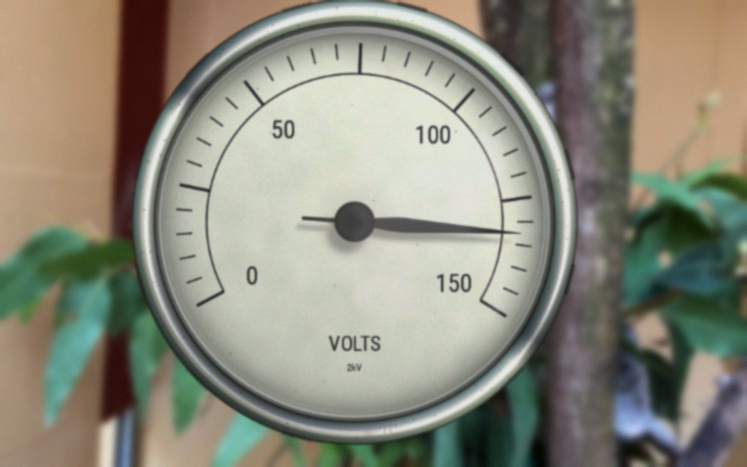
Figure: 132.5 V
